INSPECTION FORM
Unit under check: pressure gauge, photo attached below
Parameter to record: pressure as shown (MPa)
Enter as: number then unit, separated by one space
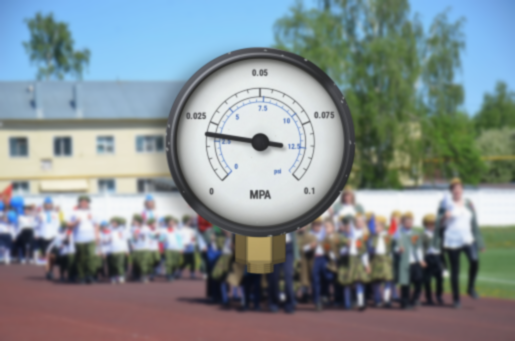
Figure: 0.02 MPa
